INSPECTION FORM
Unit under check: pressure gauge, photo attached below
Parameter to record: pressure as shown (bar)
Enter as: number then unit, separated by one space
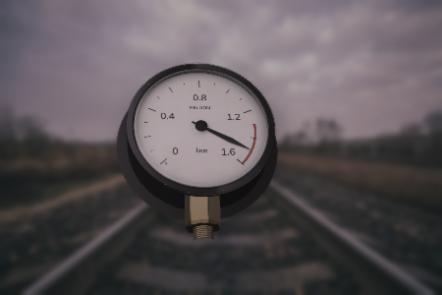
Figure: 1.5 bar
